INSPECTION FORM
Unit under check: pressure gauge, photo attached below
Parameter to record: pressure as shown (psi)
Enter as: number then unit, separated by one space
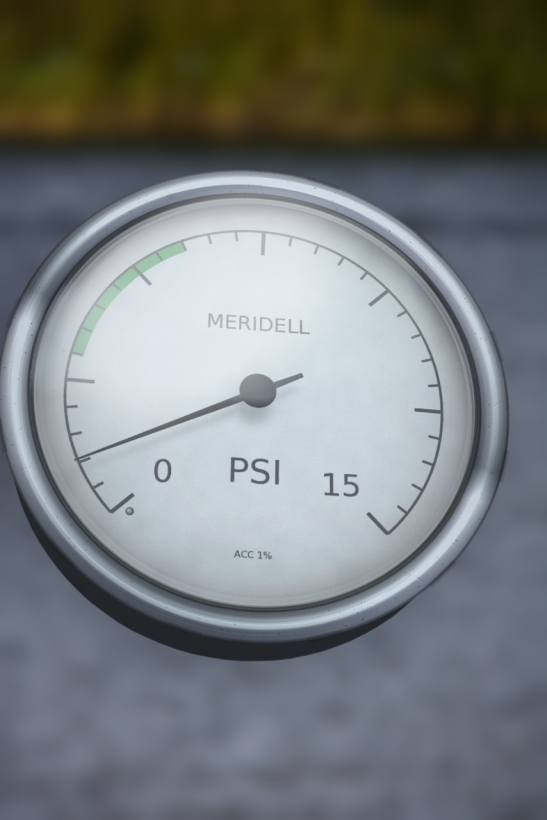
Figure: 1 psi
